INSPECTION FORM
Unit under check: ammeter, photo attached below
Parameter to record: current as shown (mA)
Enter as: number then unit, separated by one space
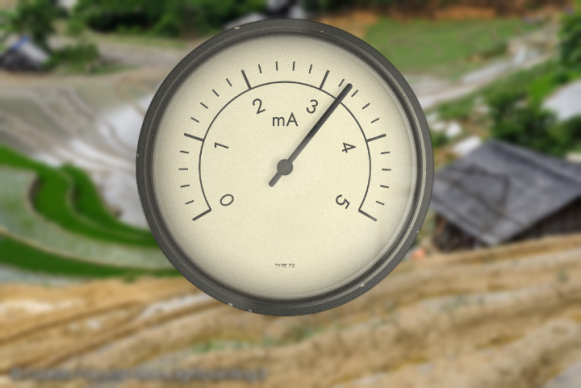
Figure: 3.3 mA
